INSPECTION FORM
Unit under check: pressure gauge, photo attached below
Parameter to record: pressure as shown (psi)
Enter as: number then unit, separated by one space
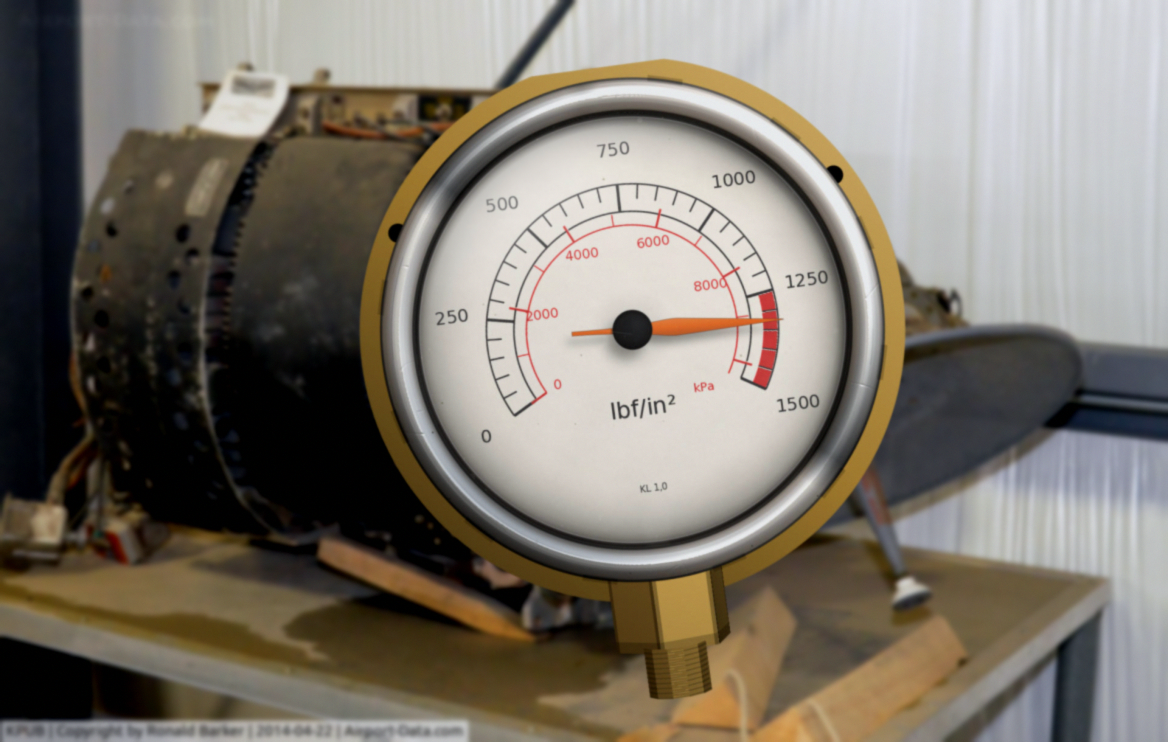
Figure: 1325 psi
